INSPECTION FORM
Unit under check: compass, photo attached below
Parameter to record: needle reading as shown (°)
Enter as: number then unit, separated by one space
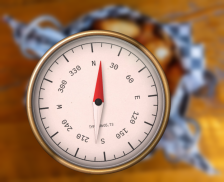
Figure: 10 °
